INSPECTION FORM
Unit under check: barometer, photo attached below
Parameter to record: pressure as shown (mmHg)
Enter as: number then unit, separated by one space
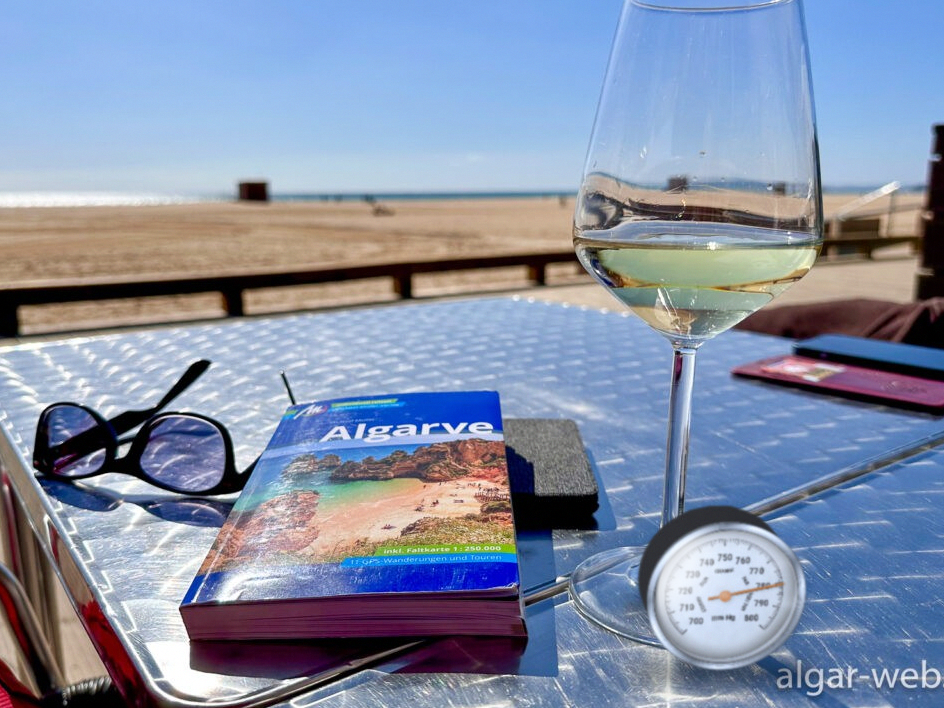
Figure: 780 mmHg
